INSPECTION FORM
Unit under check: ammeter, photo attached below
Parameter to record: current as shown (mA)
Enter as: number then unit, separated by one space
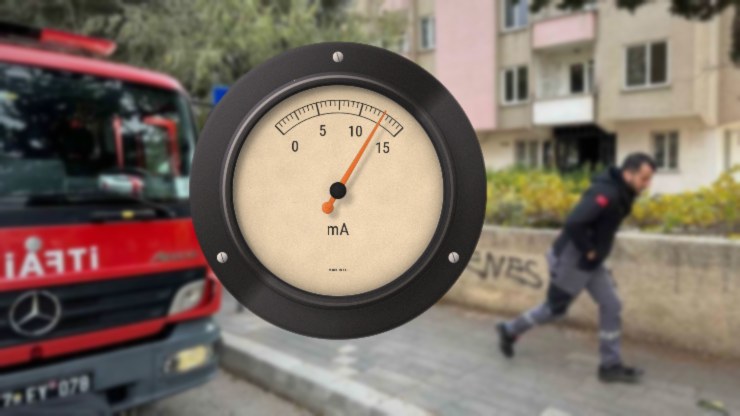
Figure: 12.5 mA
